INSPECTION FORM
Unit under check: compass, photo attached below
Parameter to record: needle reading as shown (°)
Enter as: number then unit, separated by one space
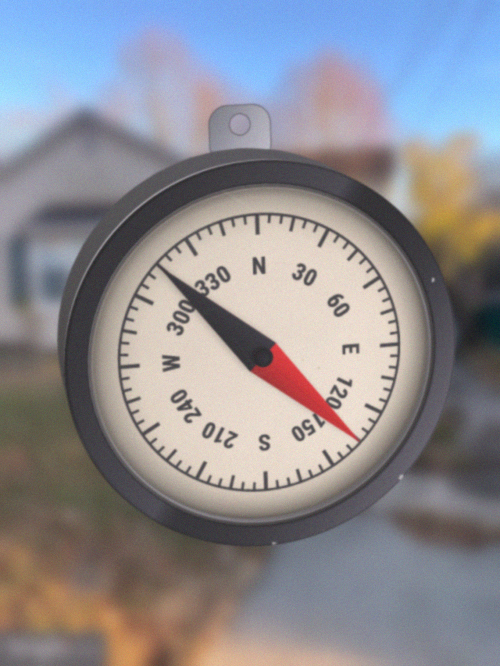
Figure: 135 °
